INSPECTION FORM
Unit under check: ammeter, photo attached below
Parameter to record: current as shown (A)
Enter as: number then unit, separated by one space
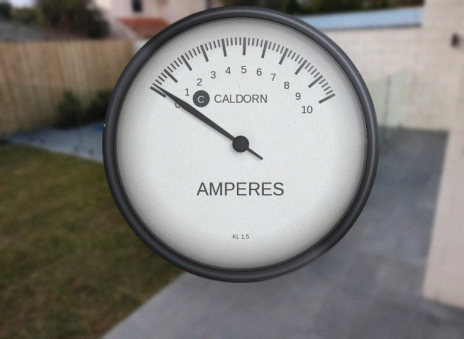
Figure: 0.2 A
